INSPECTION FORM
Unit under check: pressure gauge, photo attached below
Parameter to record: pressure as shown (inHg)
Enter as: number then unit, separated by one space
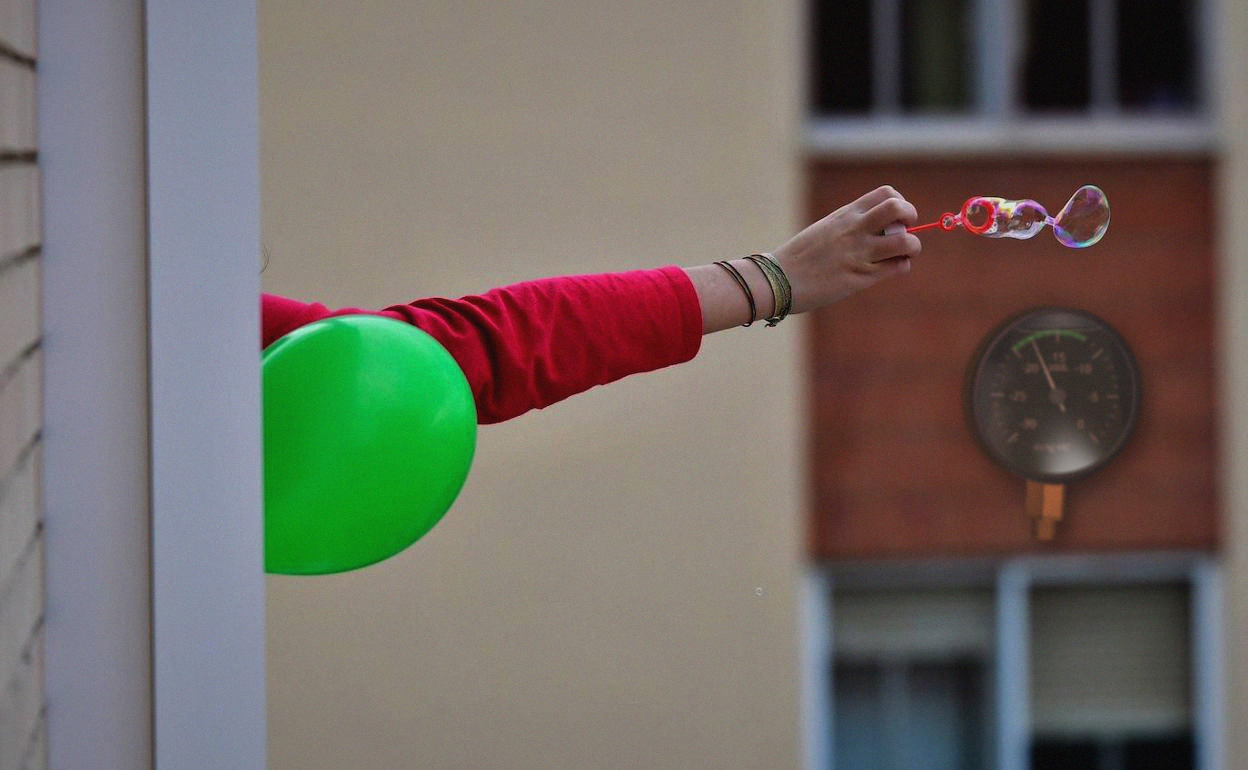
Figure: -18 inHg
